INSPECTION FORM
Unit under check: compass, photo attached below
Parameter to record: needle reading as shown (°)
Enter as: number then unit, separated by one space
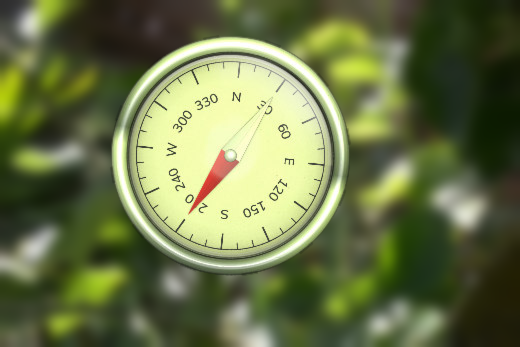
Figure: 210 °
